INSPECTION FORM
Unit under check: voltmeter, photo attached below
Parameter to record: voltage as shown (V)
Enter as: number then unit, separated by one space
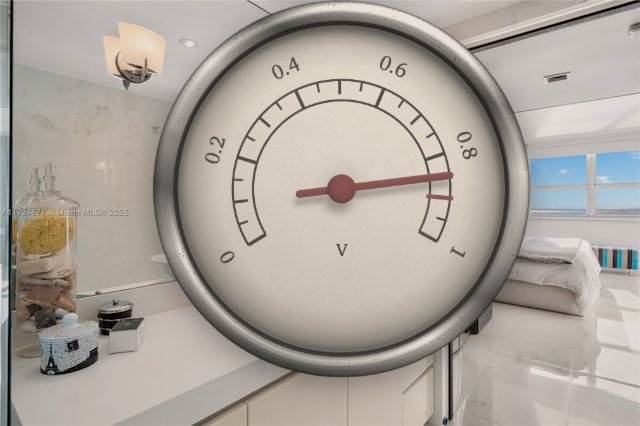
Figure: 0.85 V
